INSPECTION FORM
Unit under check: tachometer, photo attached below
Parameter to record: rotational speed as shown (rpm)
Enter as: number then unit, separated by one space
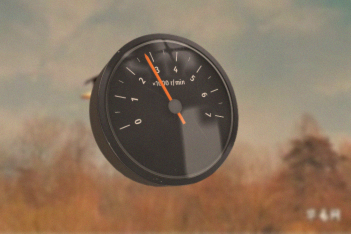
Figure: 2750 rpm
